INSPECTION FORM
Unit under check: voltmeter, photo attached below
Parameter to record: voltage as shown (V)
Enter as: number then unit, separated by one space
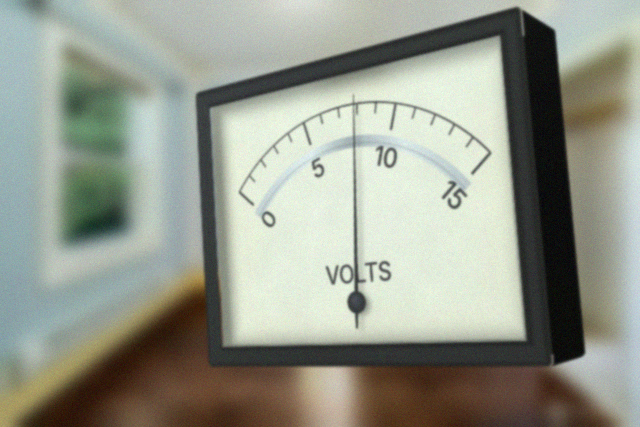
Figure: 8 V
